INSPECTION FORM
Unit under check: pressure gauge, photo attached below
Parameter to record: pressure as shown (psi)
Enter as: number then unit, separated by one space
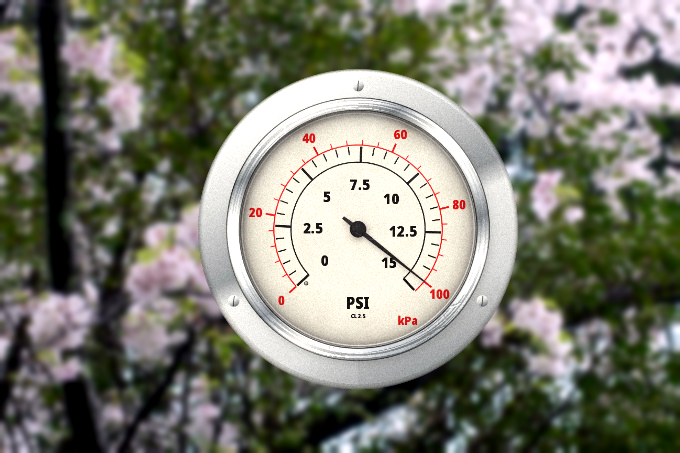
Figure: 14.5 psi
